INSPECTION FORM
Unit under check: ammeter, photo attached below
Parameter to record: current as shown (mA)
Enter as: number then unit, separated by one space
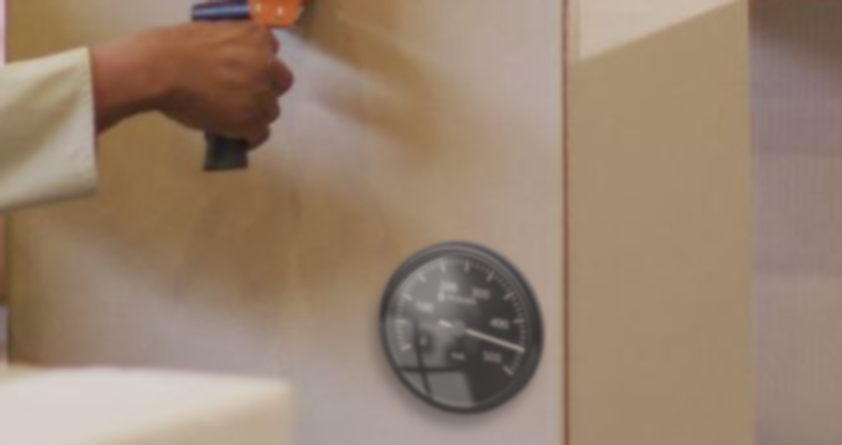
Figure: 450 mA
